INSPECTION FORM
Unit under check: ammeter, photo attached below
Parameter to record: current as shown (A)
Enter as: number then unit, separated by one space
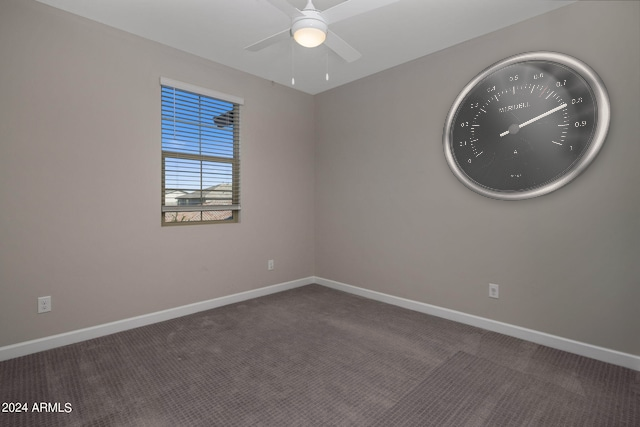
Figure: 0.8 A
